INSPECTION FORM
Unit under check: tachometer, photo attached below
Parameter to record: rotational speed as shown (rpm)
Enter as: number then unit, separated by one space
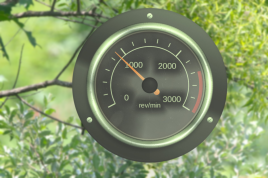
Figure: 900 rpm
